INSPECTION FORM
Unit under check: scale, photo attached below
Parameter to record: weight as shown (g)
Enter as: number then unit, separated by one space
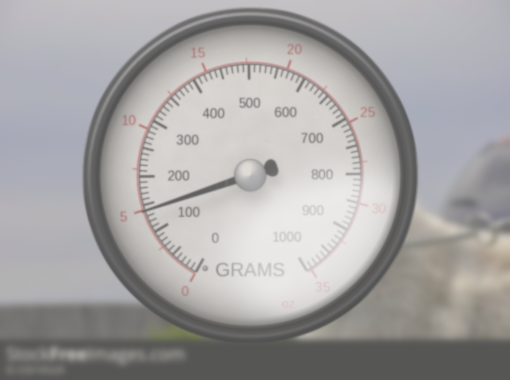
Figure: 140 g
